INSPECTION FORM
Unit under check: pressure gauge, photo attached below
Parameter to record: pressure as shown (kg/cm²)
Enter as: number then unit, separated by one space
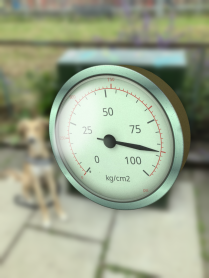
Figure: 87.5 kg/cm²
